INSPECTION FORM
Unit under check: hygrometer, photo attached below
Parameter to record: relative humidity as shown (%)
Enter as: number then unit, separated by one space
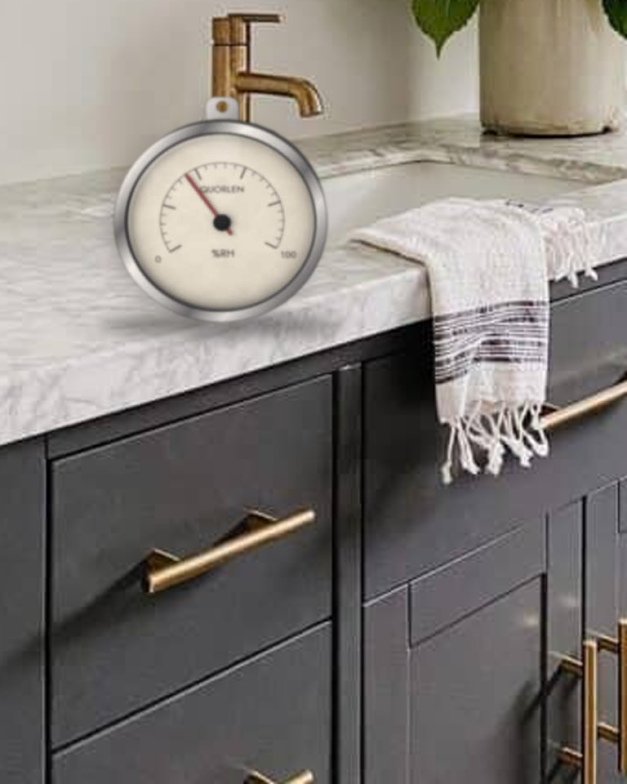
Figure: 36 %
